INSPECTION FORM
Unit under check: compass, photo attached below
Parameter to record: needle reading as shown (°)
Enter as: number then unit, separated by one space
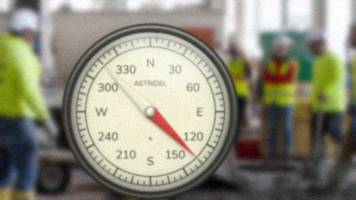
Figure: 135 °
